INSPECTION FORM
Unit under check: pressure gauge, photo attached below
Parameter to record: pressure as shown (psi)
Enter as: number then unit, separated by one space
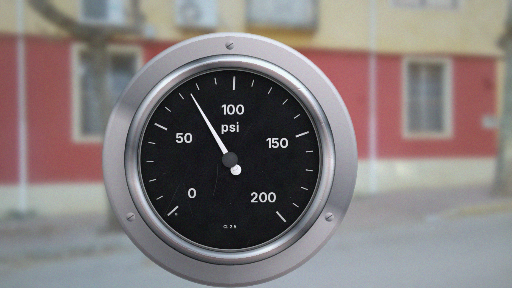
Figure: 75 psi
